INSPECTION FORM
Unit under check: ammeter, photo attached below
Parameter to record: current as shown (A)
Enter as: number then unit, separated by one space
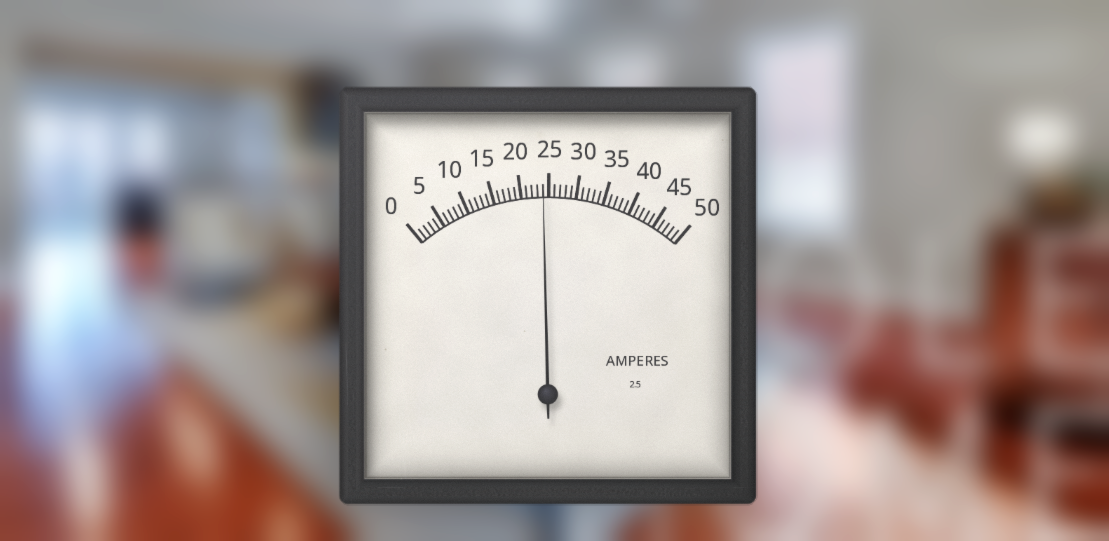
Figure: 24 A
